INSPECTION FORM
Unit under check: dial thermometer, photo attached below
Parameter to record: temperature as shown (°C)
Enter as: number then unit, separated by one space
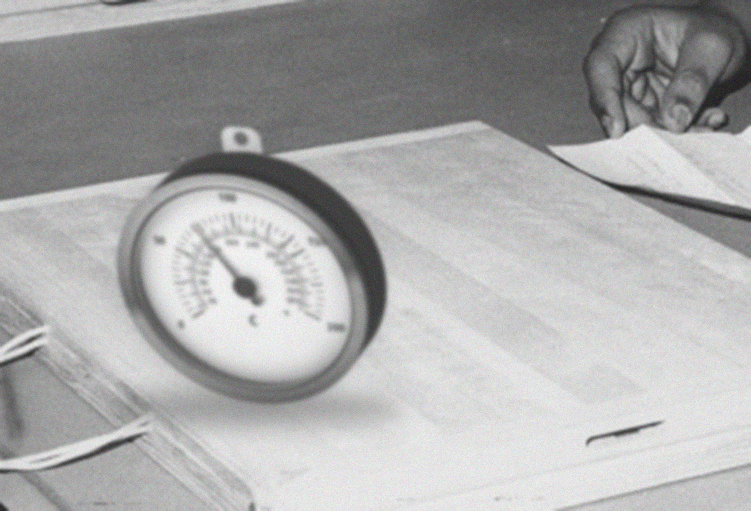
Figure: 75 °C
